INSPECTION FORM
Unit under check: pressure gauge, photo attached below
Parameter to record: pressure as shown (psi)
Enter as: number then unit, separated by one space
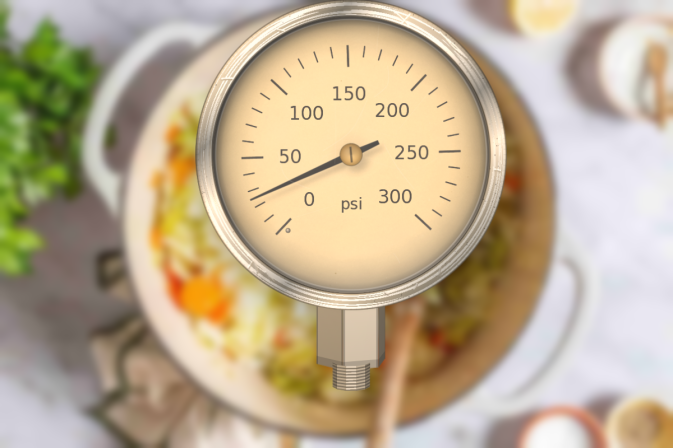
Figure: 25 psi
